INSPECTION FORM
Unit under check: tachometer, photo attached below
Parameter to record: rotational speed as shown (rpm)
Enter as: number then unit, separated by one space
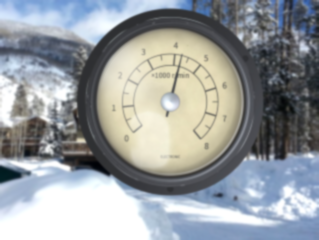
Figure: 4250 rpm
